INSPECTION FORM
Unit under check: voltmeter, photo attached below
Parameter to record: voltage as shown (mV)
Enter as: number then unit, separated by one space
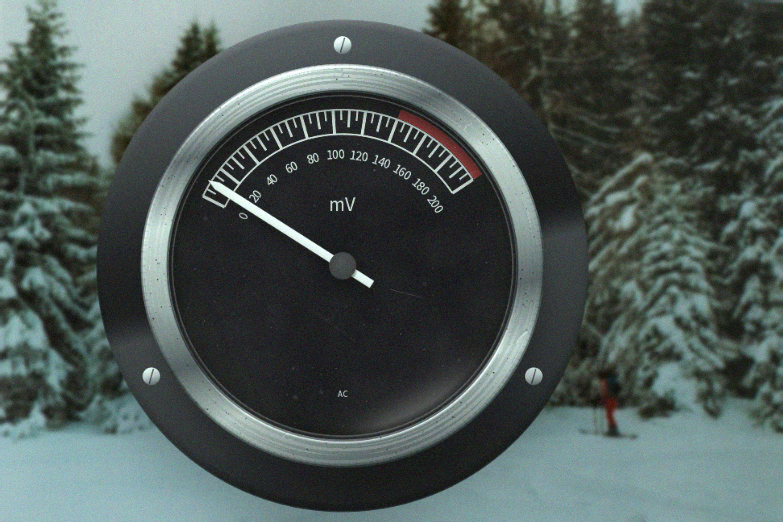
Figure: 10 mV
